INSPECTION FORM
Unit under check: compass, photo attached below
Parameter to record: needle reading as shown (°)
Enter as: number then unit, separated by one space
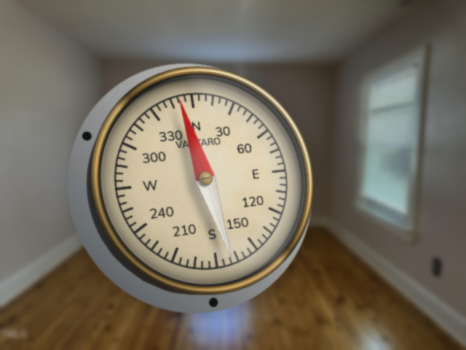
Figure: 350 °
